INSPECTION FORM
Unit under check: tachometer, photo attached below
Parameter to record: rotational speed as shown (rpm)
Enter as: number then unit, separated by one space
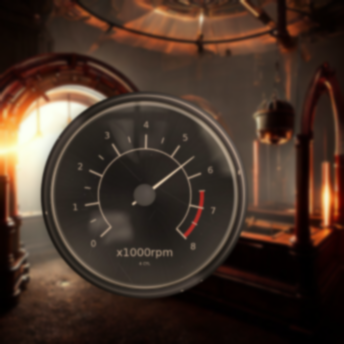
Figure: 5500 rpm
